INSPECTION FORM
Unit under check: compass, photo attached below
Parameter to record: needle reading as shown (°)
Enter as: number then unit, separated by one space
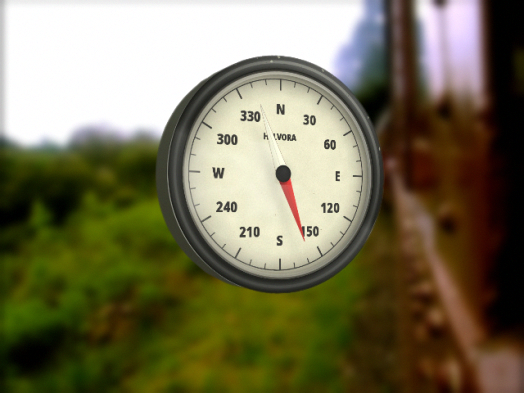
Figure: 160 °
